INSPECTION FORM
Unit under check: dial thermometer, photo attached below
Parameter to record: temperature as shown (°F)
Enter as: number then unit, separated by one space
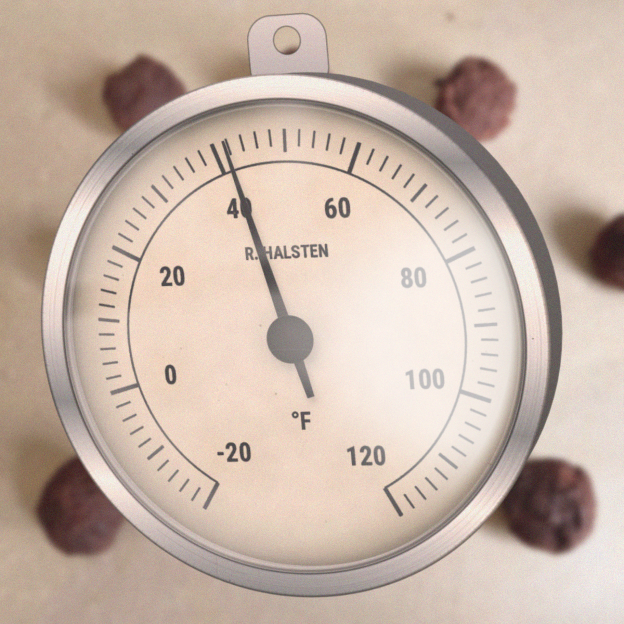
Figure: 42 °F
